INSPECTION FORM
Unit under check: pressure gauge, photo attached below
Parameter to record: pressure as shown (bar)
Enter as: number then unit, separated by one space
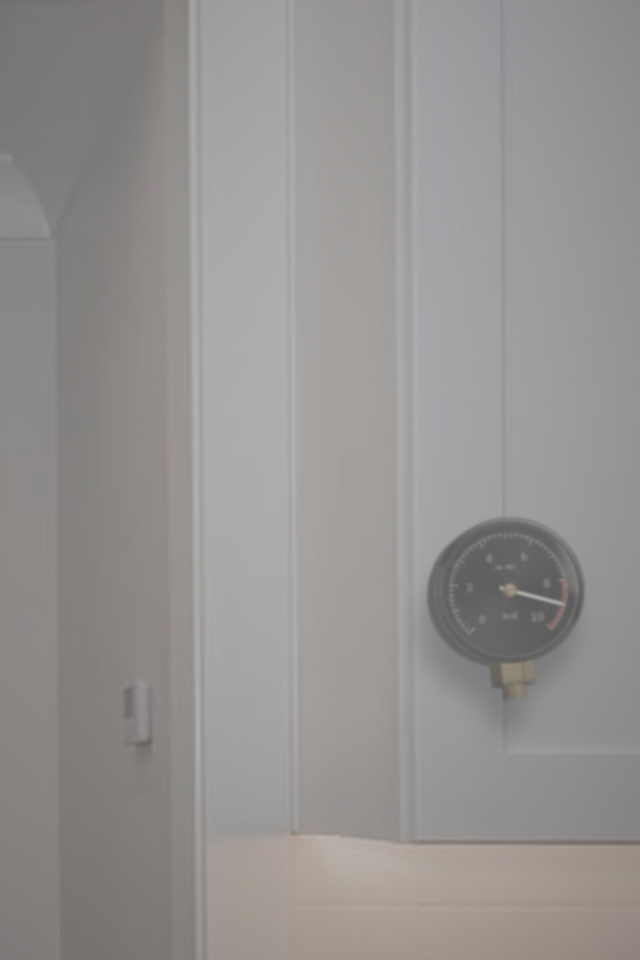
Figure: 9 bar
